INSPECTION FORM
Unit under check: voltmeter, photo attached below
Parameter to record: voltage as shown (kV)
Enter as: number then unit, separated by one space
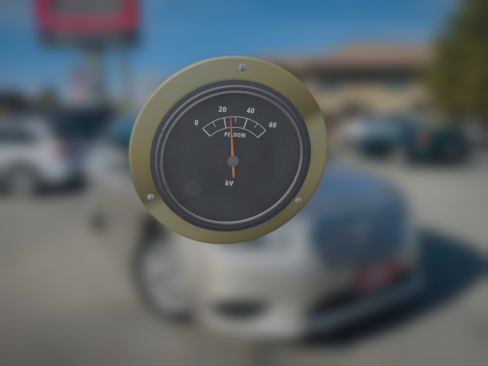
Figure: 25 kV
